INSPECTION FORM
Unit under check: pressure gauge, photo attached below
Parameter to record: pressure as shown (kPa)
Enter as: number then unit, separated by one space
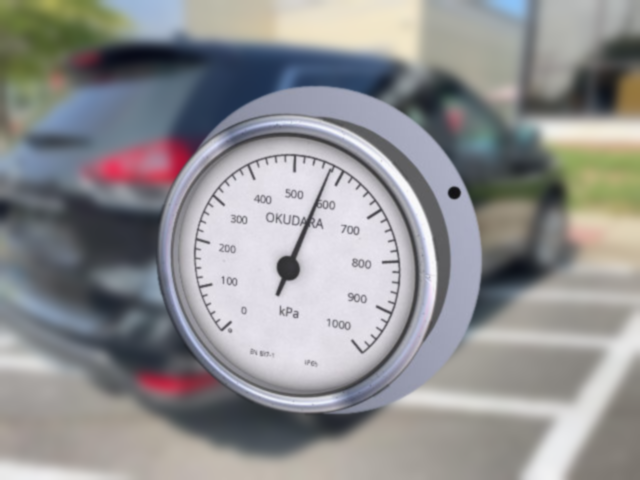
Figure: 580 kPa
